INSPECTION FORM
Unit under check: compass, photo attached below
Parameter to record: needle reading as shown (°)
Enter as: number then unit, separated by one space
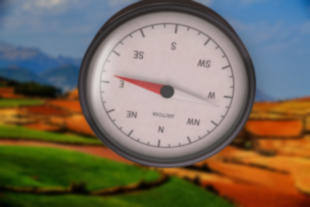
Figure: 100 °
